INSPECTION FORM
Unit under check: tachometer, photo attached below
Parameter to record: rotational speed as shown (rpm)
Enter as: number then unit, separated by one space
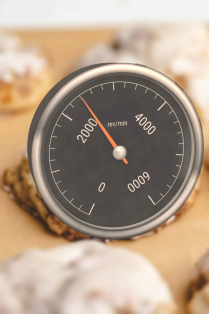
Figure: 2400 rpm
